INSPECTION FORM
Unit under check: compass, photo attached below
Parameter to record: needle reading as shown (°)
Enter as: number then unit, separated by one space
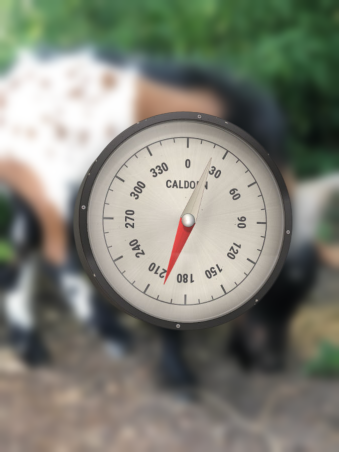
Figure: 200 °
